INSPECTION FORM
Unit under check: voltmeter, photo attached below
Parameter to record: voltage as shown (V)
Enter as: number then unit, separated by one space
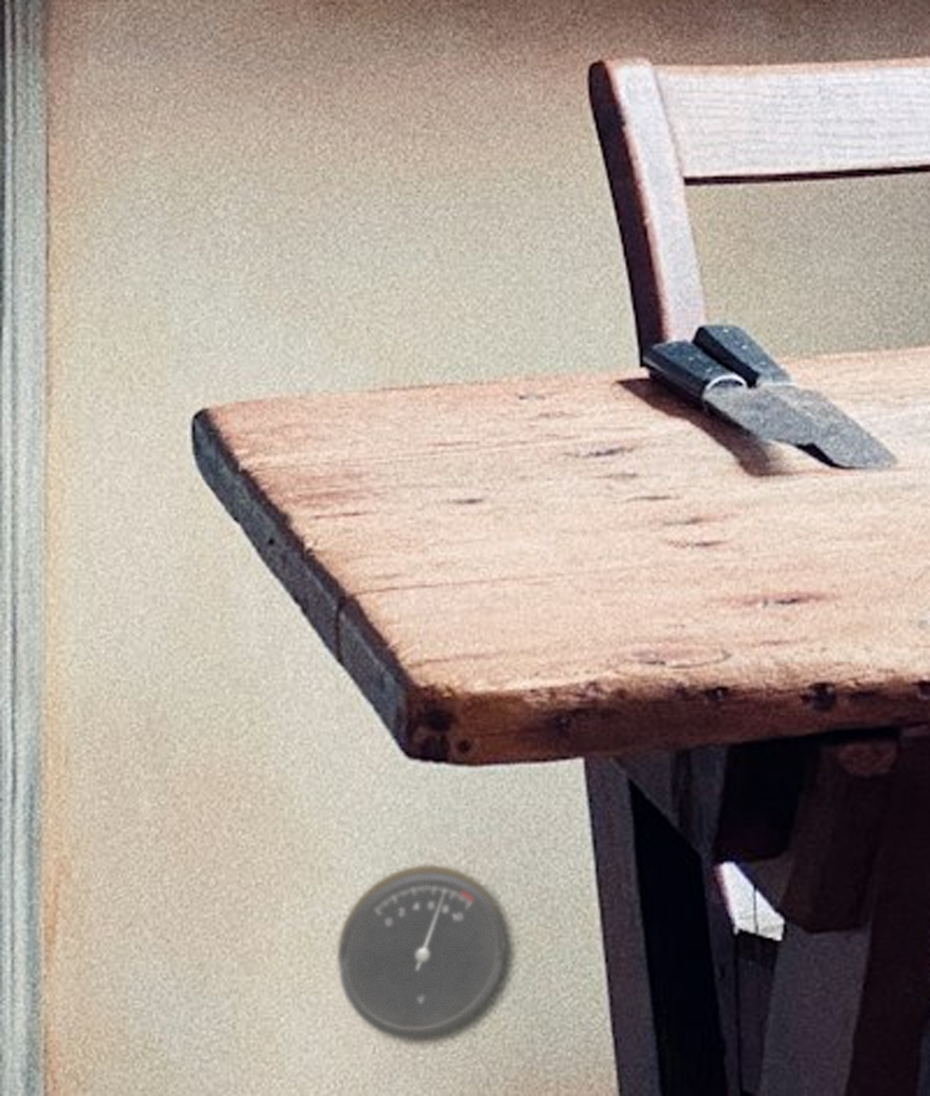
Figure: 7 V
